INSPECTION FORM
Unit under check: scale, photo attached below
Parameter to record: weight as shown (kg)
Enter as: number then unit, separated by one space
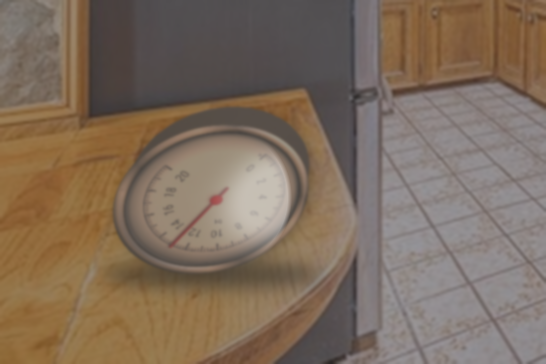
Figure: 13 kg
